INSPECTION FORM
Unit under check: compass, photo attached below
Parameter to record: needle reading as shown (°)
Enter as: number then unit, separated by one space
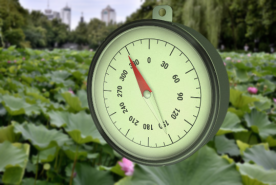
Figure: 330 °
